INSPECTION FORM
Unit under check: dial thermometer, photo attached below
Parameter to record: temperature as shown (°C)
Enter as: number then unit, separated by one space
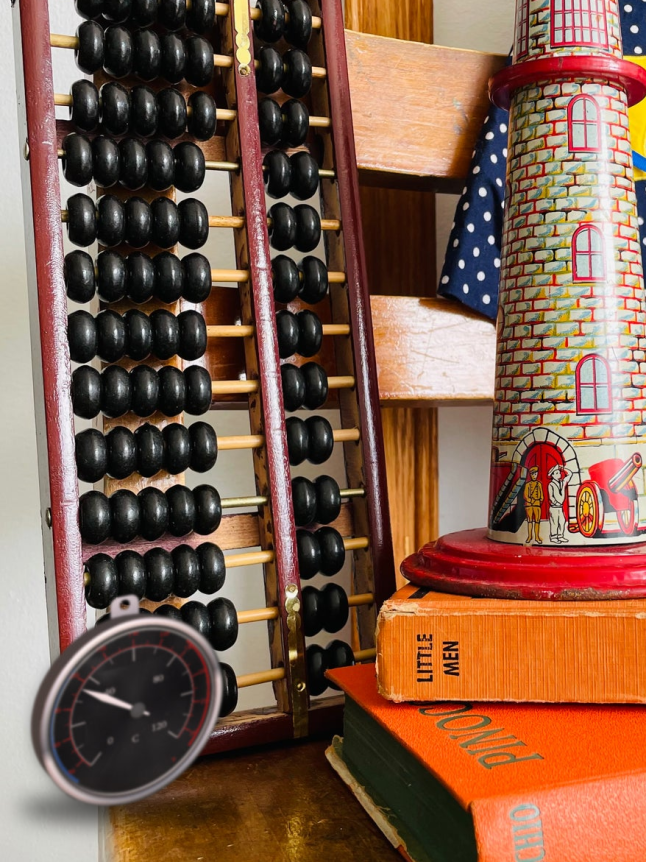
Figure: 35 °C
